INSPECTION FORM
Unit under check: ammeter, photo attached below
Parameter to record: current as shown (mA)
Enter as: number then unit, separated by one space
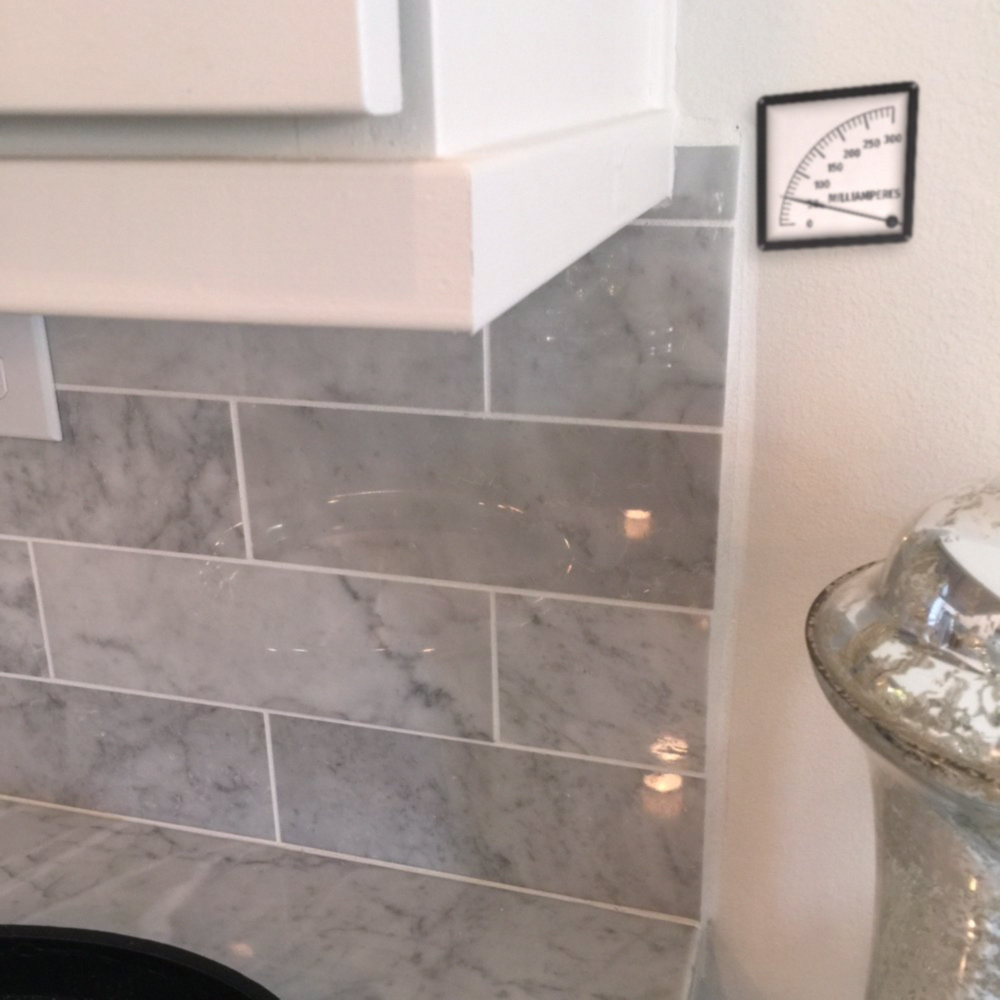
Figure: 50 mA
